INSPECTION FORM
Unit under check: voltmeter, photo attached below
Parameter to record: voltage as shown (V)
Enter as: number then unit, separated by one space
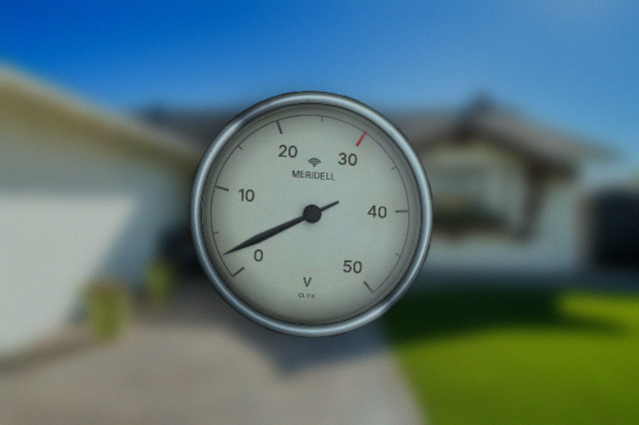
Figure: 2.5 V
